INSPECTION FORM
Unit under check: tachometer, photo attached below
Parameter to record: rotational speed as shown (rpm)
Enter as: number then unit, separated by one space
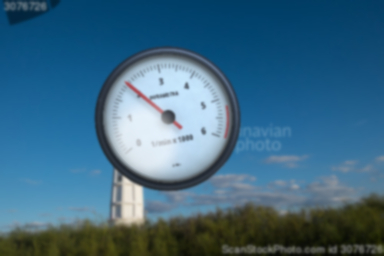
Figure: 2000 rpm
